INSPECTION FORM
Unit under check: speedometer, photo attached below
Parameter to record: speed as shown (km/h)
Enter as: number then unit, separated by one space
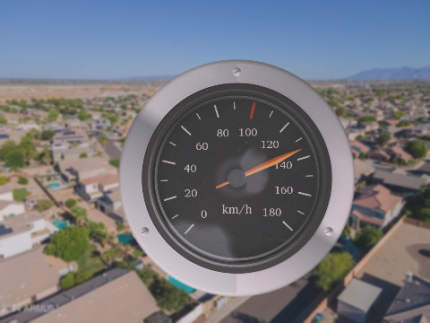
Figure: 135 km/h
